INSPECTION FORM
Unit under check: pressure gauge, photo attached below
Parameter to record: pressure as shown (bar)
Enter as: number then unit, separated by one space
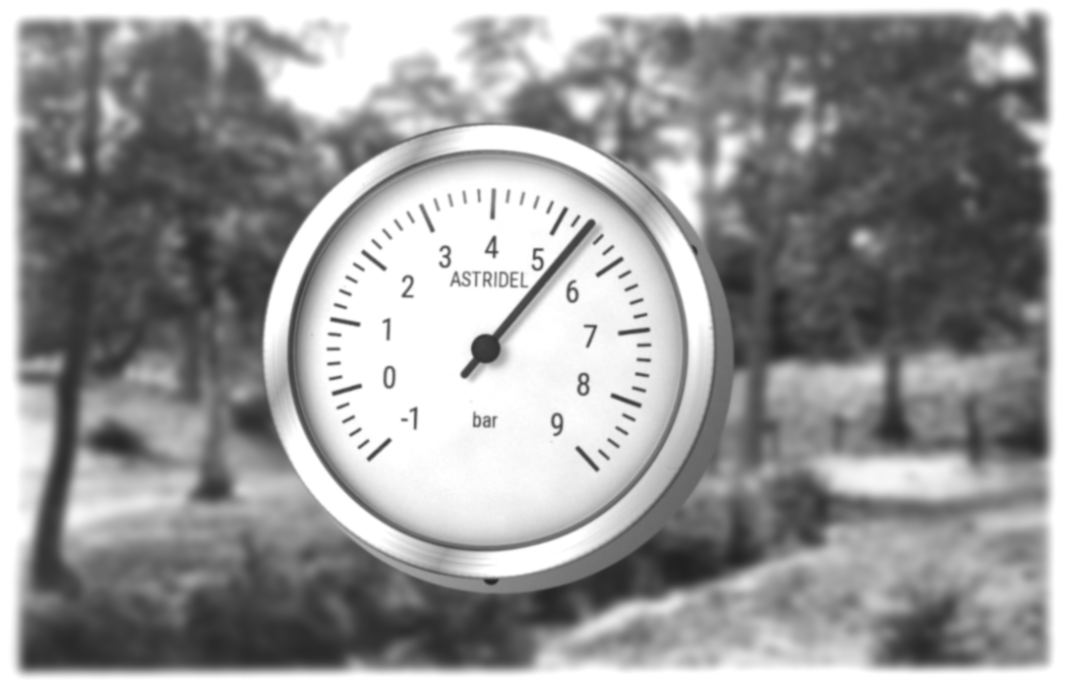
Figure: 5.4 bar
